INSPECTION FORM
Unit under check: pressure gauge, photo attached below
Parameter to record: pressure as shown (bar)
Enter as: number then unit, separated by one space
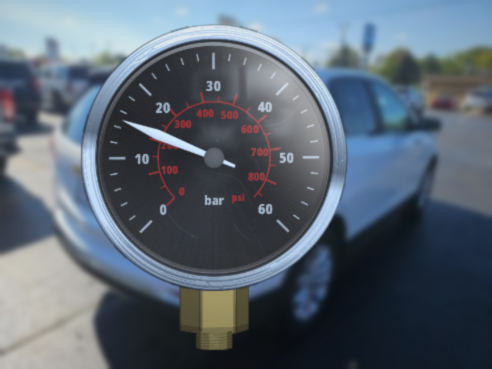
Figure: 15 bar
